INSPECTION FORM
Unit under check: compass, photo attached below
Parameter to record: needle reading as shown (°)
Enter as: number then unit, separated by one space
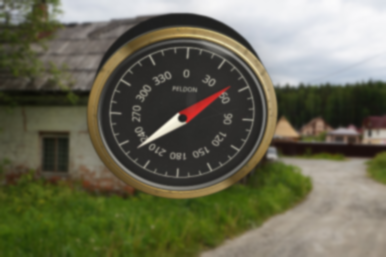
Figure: 50 °
